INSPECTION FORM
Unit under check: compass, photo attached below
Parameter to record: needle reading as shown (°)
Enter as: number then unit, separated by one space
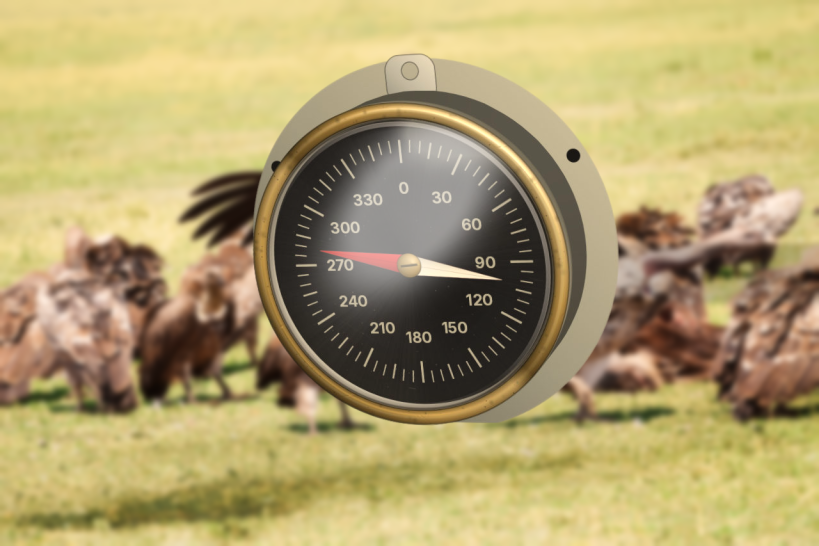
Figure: 280 °
